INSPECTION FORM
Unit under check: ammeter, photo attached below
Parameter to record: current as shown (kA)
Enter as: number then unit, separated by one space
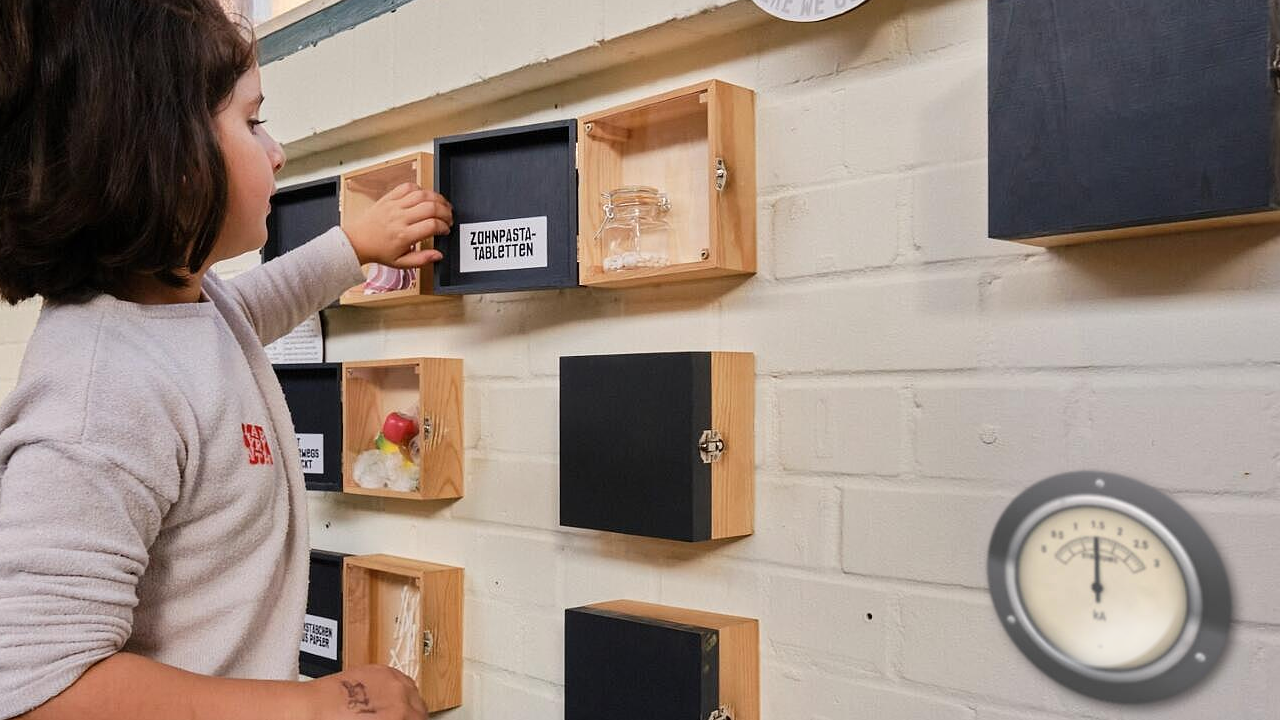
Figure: 1.5 kA
